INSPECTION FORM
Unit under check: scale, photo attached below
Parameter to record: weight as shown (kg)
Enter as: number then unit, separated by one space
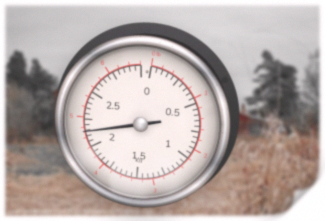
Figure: 2.15 kg
